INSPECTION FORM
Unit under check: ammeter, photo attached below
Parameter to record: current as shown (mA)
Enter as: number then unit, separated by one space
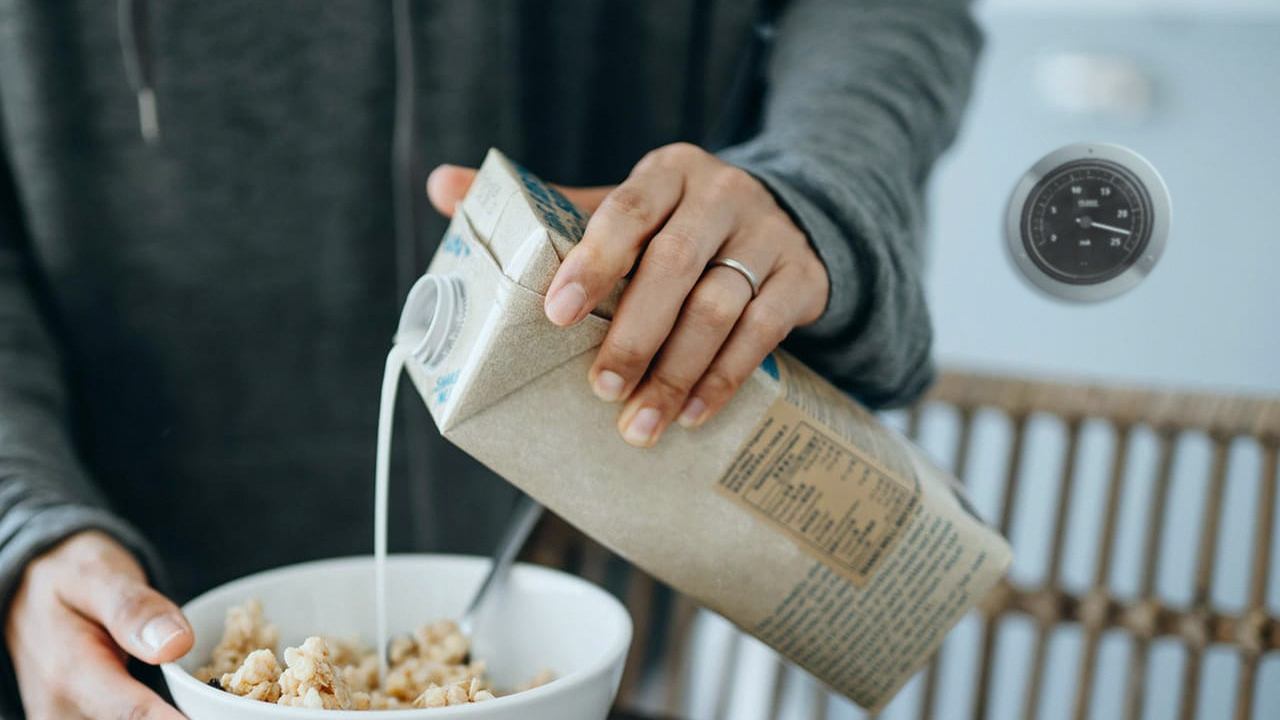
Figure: 23 mA
